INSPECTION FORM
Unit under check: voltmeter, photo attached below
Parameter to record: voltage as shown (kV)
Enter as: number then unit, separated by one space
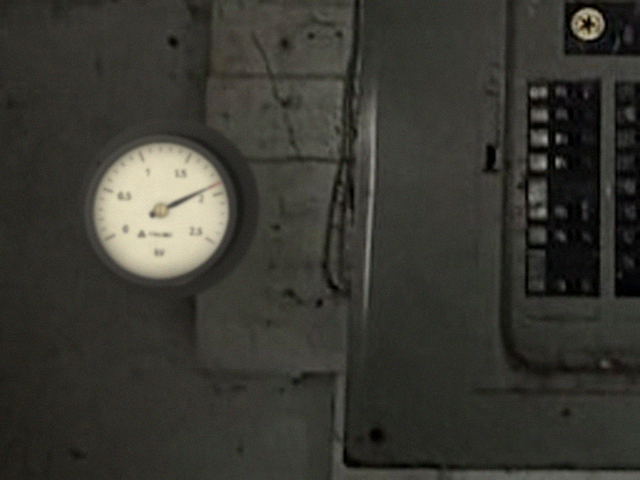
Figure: 1.9 kV
